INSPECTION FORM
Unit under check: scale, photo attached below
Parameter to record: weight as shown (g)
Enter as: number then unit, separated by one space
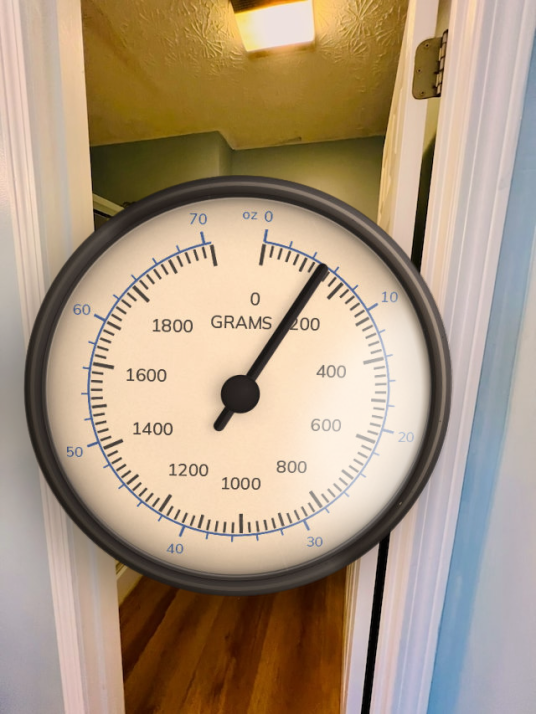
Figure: 140 g
